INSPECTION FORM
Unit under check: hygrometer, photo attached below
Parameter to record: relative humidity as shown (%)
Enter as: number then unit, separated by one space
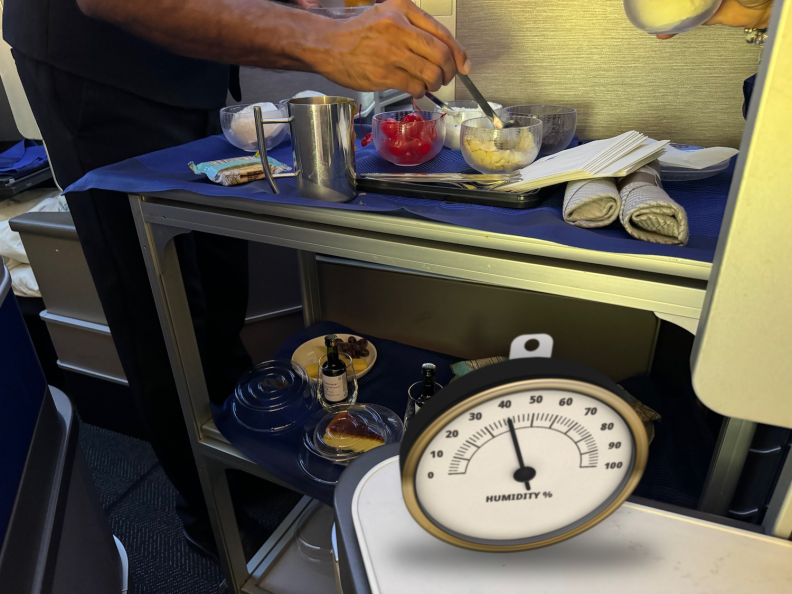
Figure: 40 %
